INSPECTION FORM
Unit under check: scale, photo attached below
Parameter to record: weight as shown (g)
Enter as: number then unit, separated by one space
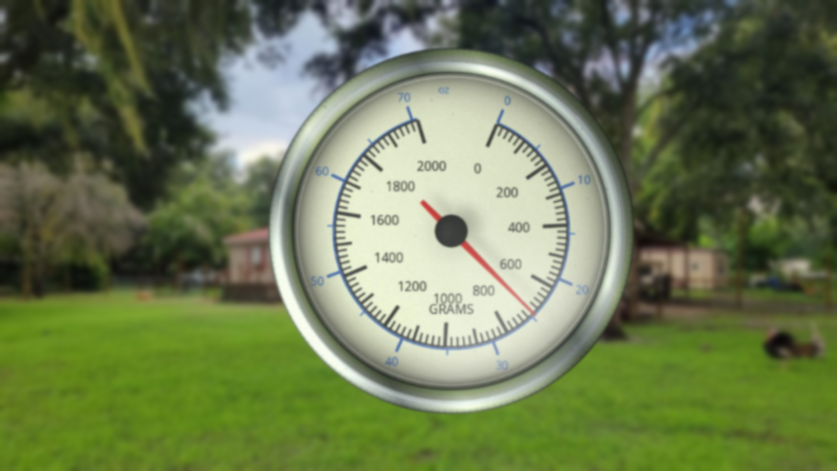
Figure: 700 g
